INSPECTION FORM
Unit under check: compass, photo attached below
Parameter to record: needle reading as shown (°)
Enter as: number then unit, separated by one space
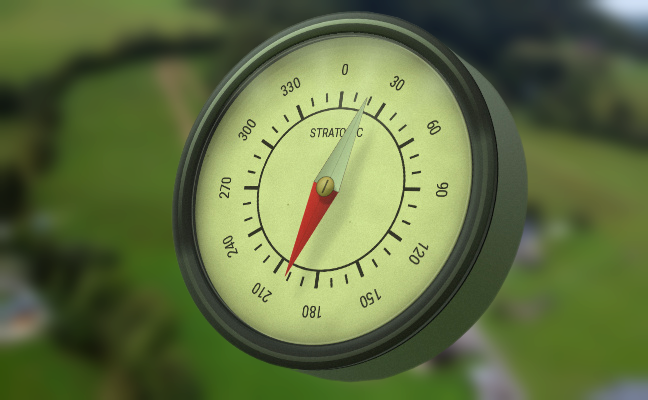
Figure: 200 °
